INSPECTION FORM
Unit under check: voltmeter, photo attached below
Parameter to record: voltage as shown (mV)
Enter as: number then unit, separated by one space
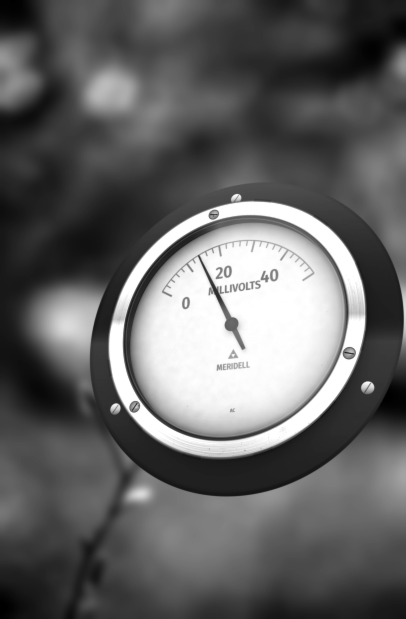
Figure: 14 mV
